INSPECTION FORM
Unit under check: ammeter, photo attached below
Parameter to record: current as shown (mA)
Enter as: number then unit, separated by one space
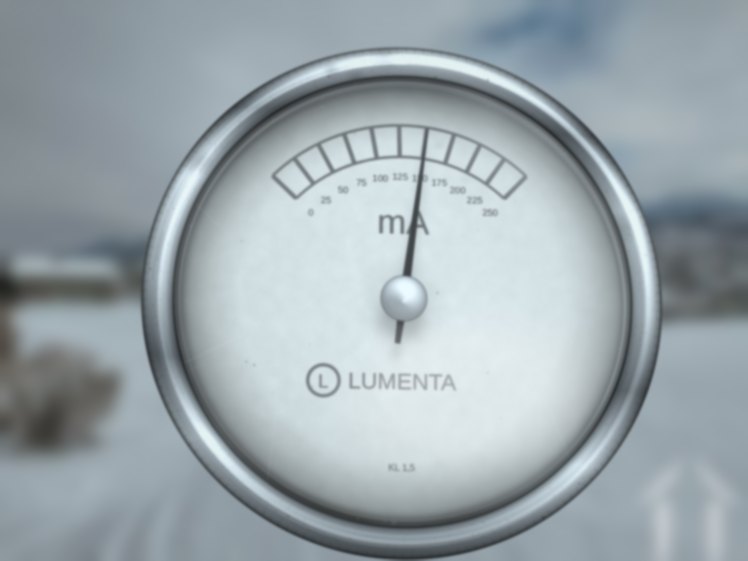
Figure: 150 mA
